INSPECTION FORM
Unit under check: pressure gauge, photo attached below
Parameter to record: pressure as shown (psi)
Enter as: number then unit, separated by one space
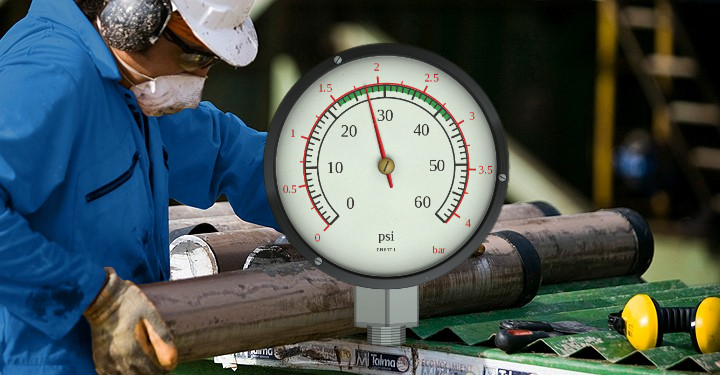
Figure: 27 psi
